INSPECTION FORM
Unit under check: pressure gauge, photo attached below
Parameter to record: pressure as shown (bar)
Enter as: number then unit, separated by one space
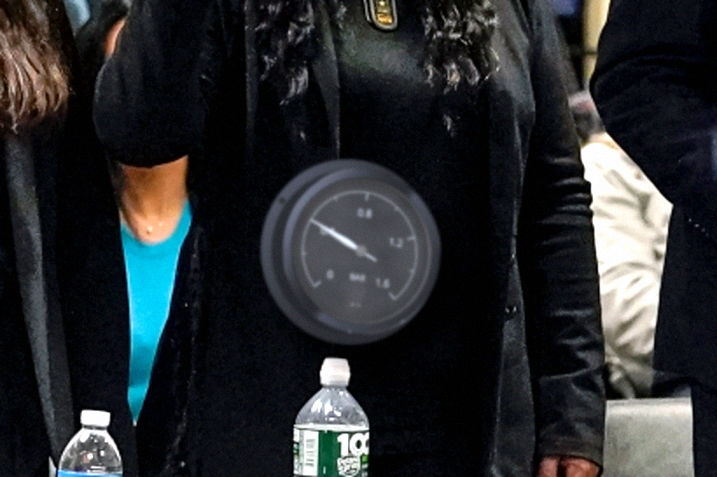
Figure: 0.4 bar
